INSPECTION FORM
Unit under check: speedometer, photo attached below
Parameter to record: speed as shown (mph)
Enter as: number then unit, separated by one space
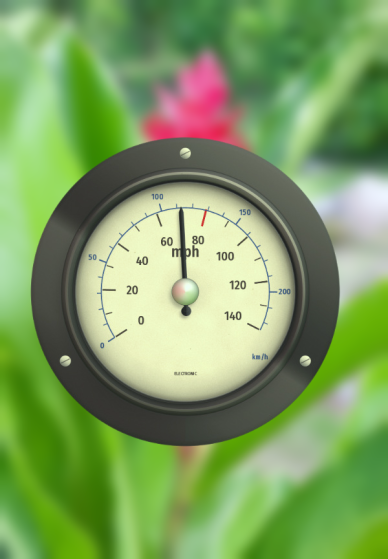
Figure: 70 mph
